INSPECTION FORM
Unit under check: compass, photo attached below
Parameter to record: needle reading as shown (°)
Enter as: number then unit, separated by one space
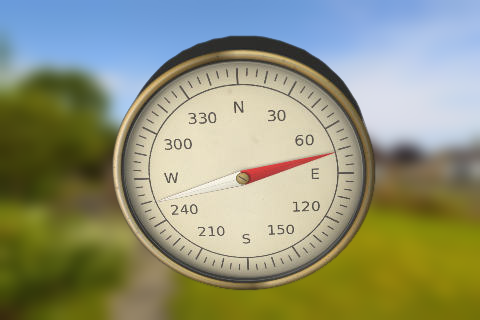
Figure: 75 °
